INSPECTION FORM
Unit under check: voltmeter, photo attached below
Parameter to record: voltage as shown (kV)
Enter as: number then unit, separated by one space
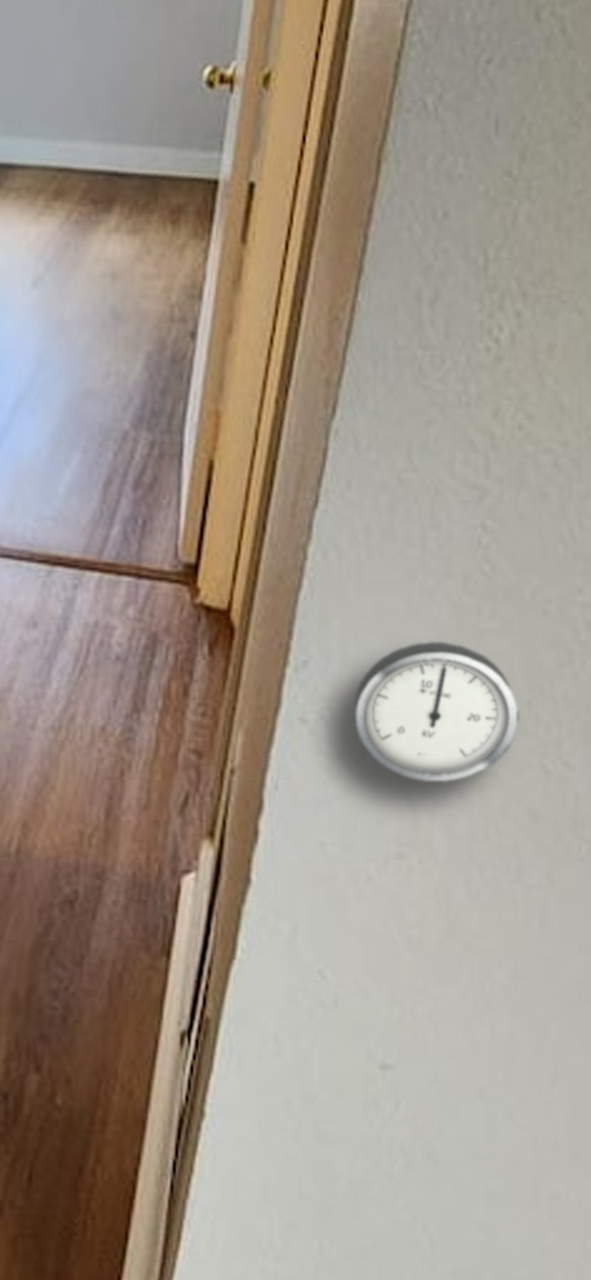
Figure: 12 kV
